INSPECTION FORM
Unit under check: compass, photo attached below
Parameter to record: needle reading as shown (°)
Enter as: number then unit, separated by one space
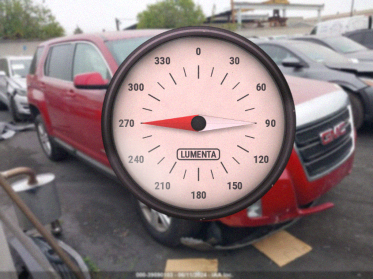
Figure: 270 °
